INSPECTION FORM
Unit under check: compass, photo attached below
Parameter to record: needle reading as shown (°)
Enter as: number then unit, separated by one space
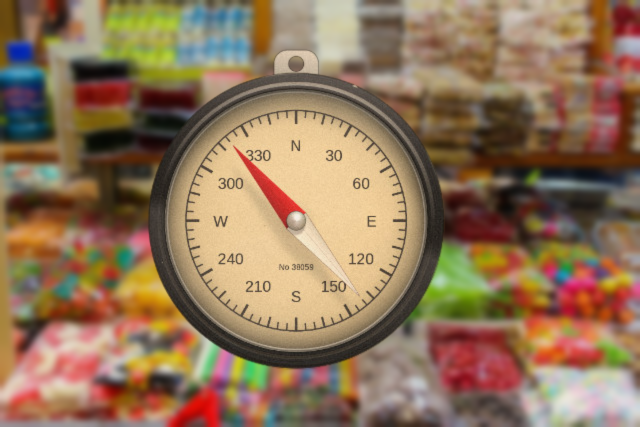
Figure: 320 °
